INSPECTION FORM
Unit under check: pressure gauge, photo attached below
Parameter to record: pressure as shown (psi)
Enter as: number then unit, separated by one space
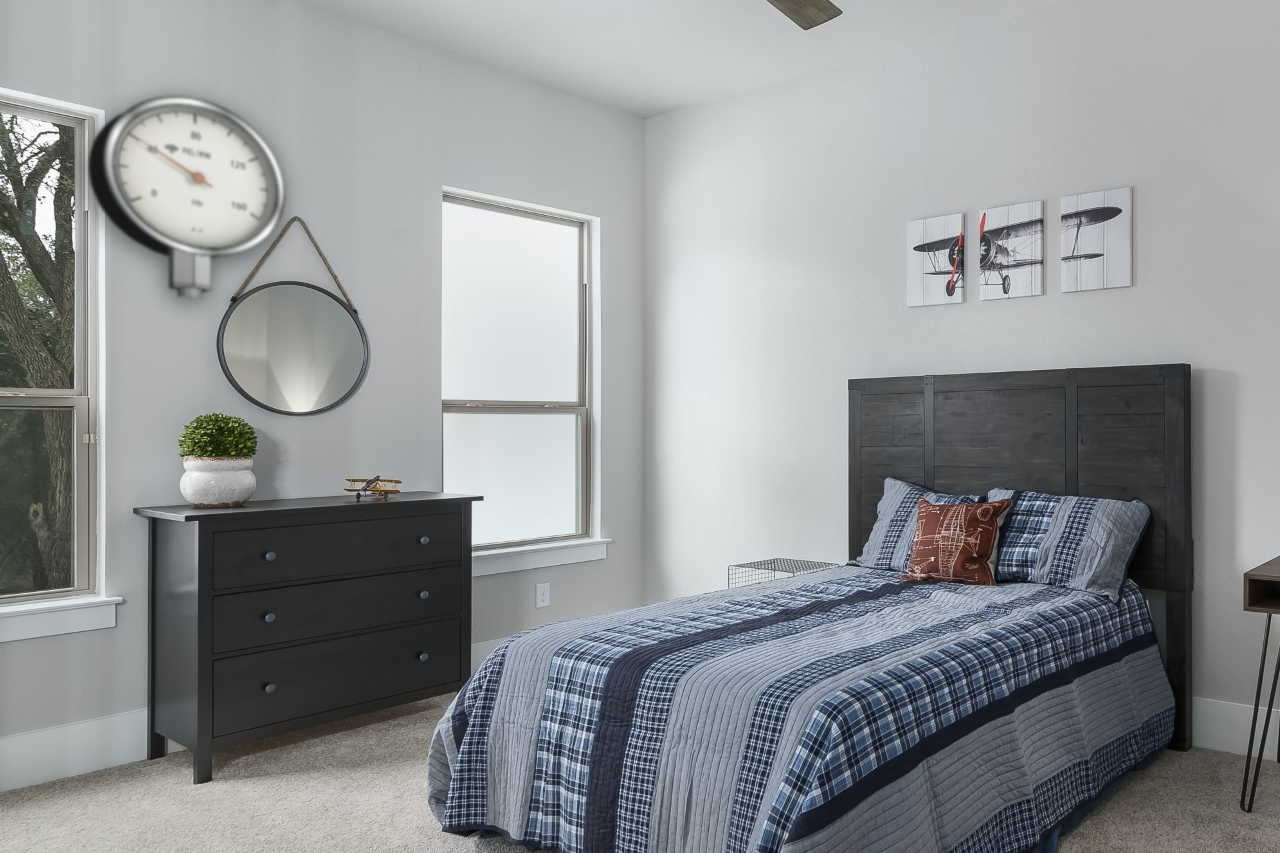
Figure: 40 psi
